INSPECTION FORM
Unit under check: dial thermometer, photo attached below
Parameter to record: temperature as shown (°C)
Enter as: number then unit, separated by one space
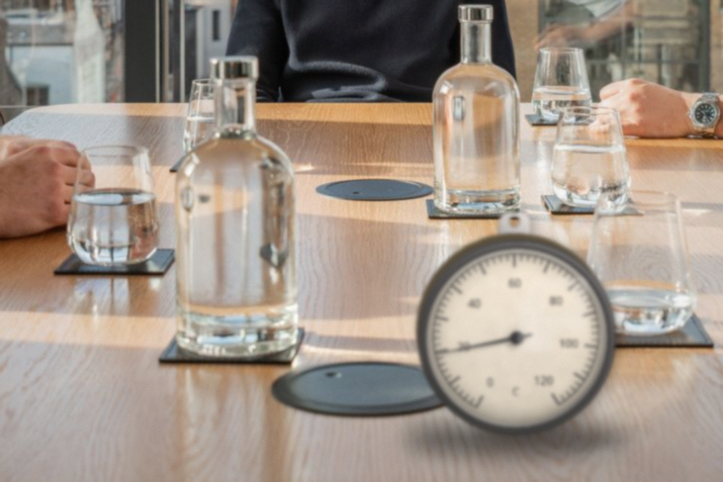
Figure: 20 °C
